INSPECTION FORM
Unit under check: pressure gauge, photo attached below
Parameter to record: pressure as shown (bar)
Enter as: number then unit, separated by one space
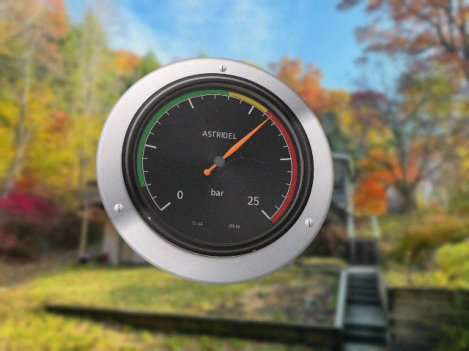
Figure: 16.5 bar
